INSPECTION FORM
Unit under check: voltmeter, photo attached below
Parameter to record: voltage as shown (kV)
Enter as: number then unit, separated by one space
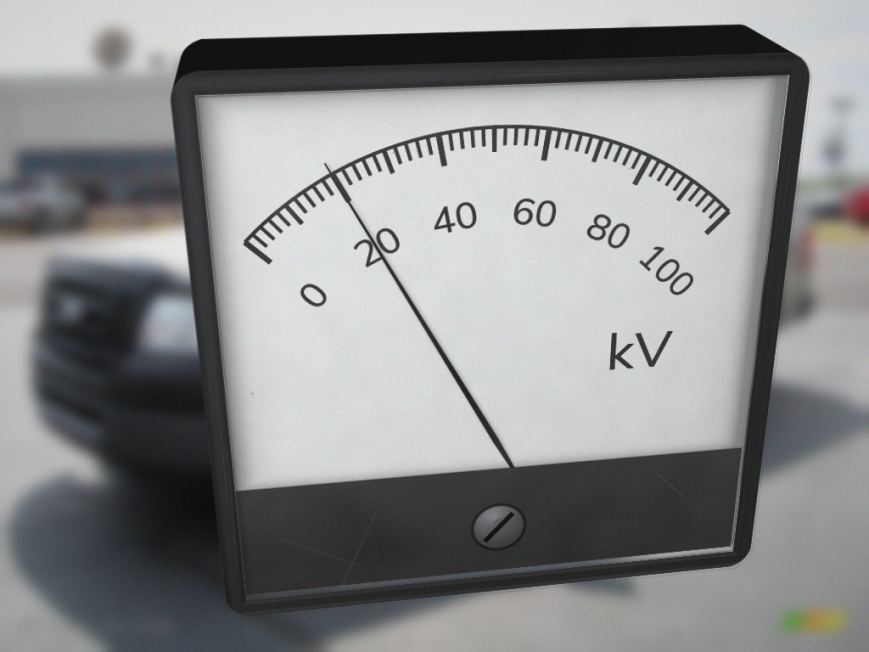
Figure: 20 kV
